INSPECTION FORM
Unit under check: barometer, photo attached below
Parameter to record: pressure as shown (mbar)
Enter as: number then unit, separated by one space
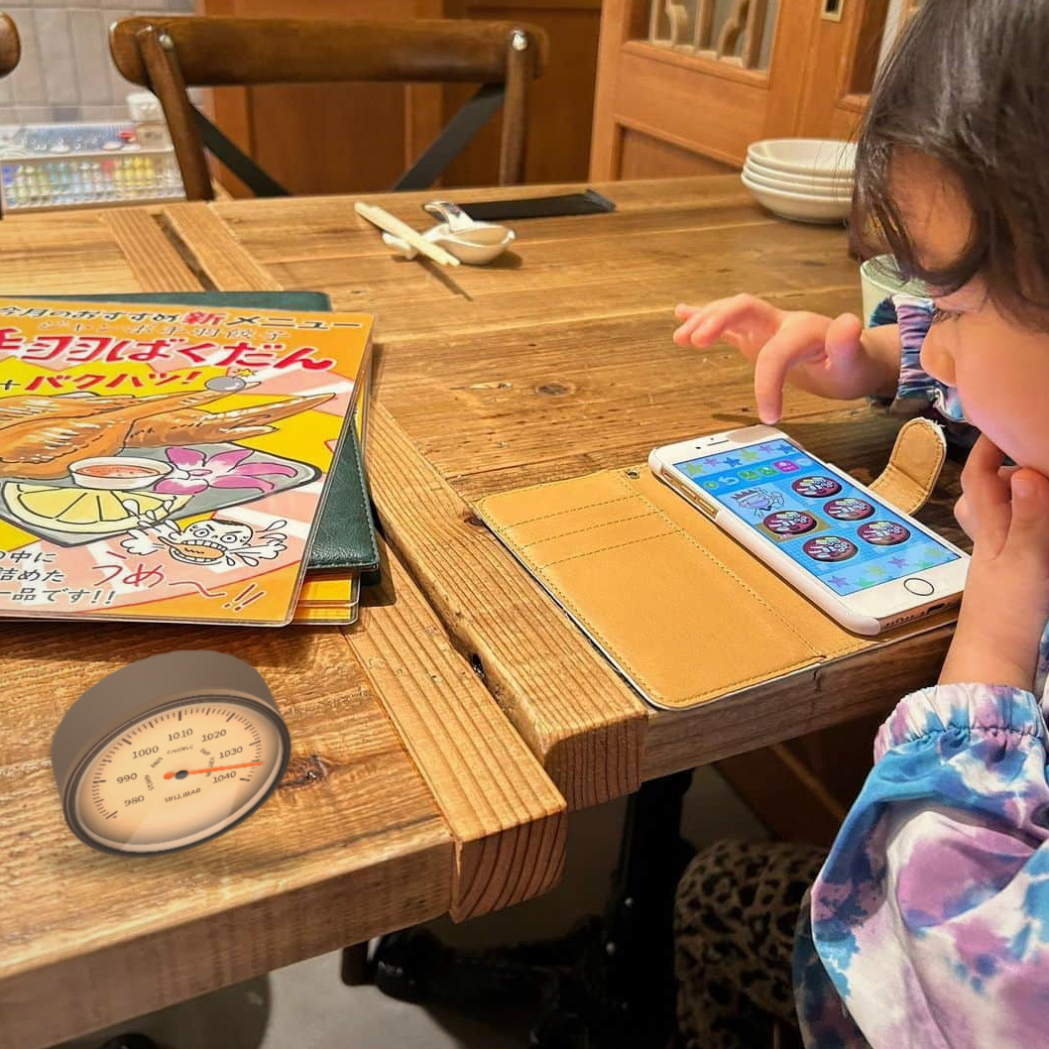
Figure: 1035 mbar
